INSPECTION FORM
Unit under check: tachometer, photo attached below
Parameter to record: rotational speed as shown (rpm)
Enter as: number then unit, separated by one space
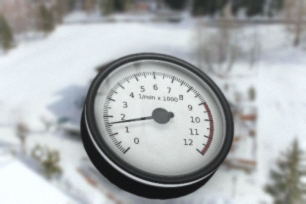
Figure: 1500 rpm
